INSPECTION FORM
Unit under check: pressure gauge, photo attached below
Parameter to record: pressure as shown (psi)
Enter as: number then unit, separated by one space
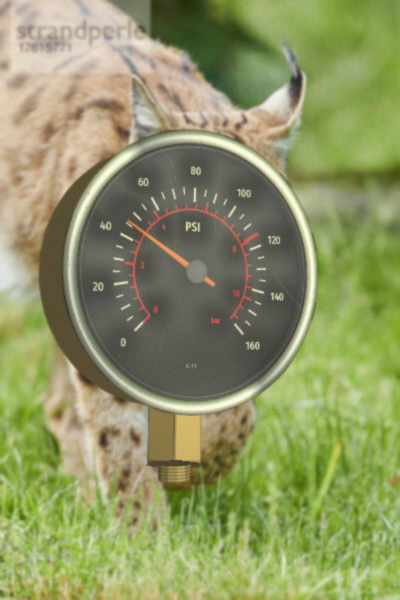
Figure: 45 psi
